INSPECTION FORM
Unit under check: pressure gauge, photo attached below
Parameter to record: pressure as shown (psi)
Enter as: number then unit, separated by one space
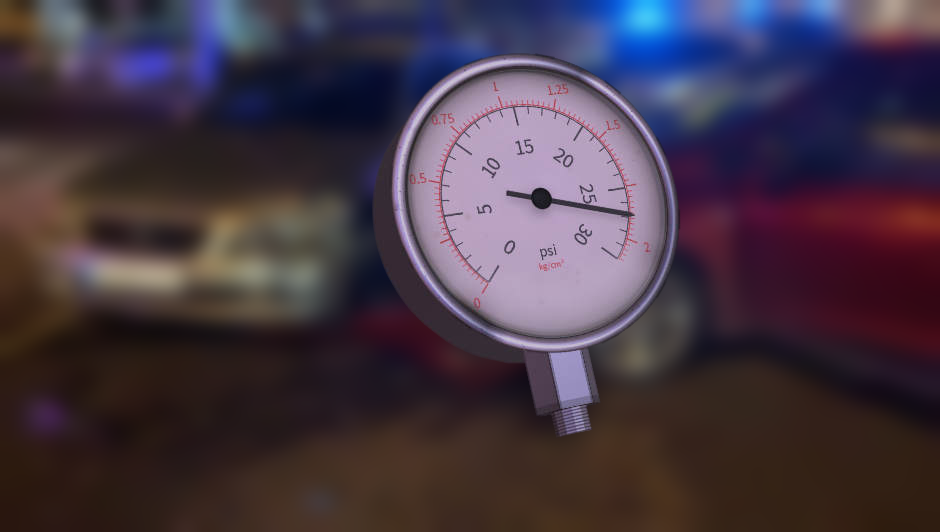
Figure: 27 psi
